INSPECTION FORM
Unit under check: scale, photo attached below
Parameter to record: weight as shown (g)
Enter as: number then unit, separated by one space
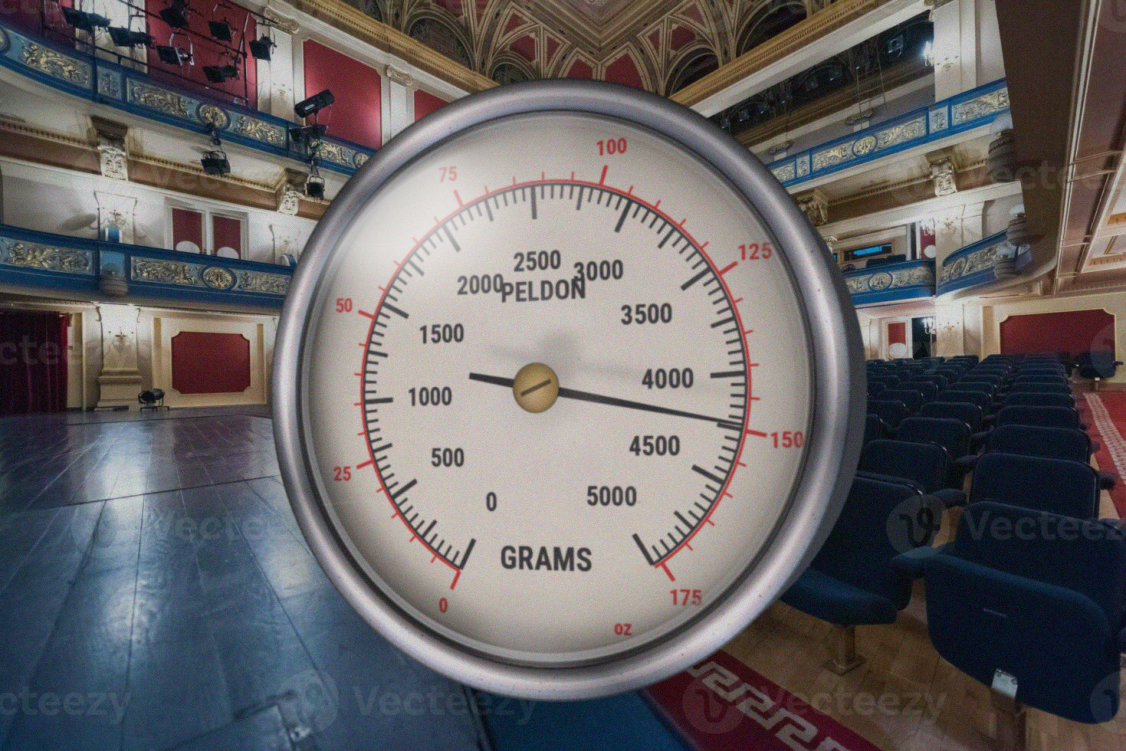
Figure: 4225 g
